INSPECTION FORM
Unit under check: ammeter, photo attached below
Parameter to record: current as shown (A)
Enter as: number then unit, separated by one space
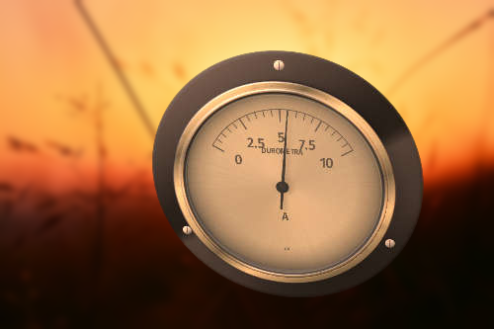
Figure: 5.5 A
